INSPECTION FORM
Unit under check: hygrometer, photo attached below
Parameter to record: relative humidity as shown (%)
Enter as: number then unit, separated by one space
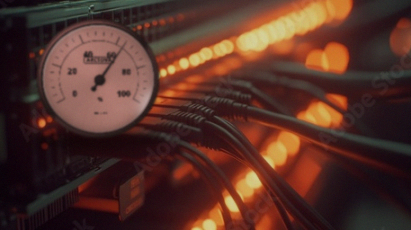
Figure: 64 %
